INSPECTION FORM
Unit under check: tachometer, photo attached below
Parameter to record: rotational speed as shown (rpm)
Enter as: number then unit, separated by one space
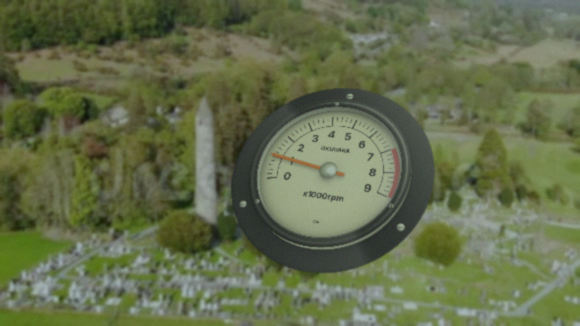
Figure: 1000 rpm
